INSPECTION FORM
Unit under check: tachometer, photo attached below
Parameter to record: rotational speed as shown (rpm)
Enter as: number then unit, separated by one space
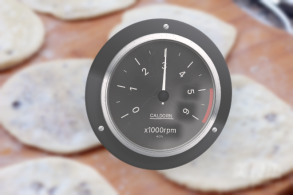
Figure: 3000 rpm
